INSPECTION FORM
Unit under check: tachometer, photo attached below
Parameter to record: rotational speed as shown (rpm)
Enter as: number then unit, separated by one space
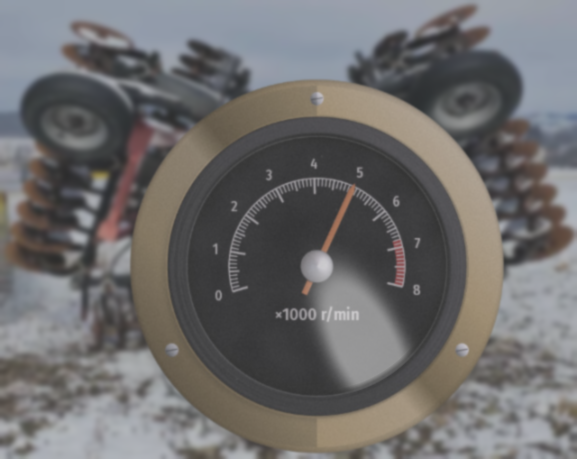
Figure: 5000 rpm
